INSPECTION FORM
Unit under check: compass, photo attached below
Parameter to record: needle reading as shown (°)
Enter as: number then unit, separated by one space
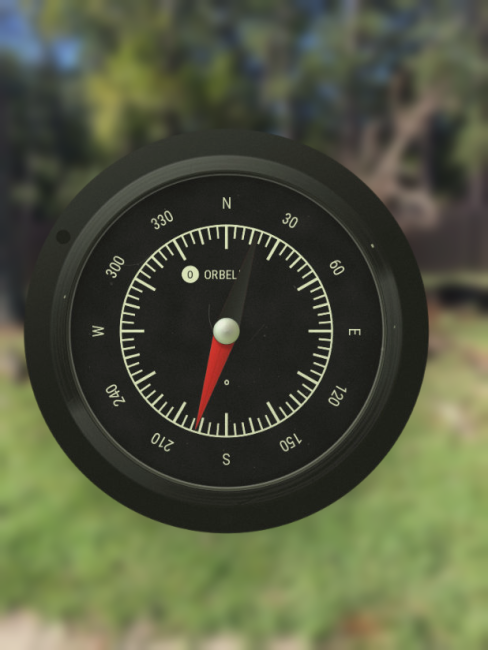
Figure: 197.5 °
